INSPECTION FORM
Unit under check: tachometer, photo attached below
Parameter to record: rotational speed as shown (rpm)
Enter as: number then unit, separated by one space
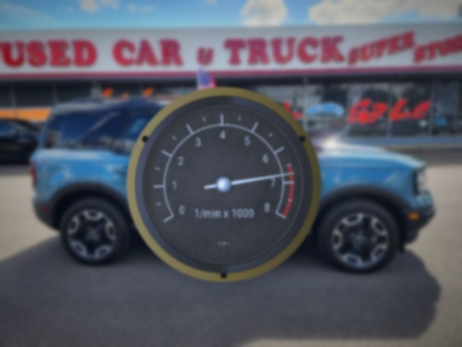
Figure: 6750 rpm
